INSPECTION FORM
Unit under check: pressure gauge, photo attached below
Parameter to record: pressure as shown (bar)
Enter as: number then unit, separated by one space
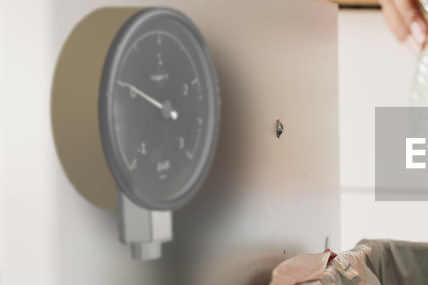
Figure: 0 bar
